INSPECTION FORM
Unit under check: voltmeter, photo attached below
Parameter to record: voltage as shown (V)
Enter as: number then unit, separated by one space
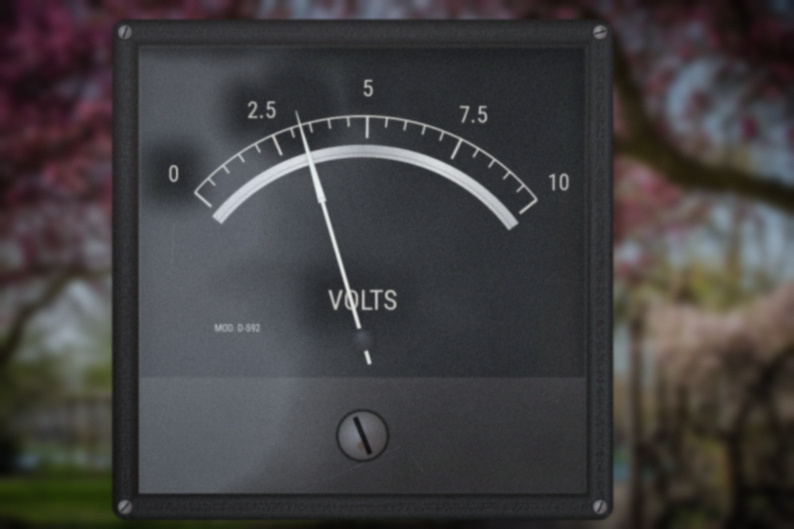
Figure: 3.25 V
